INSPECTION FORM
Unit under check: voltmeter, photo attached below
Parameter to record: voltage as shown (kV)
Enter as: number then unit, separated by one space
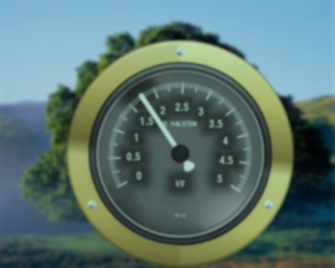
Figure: 1.75 kV
